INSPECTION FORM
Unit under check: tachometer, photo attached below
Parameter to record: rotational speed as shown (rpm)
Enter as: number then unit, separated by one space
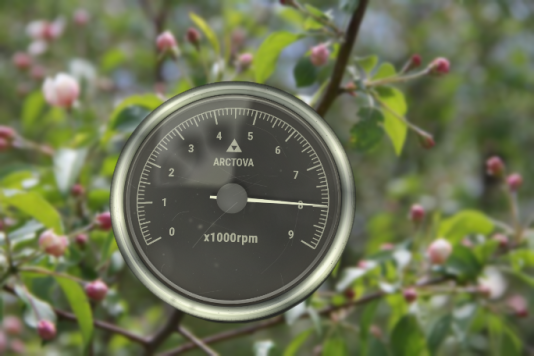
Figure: 8000 rpm
